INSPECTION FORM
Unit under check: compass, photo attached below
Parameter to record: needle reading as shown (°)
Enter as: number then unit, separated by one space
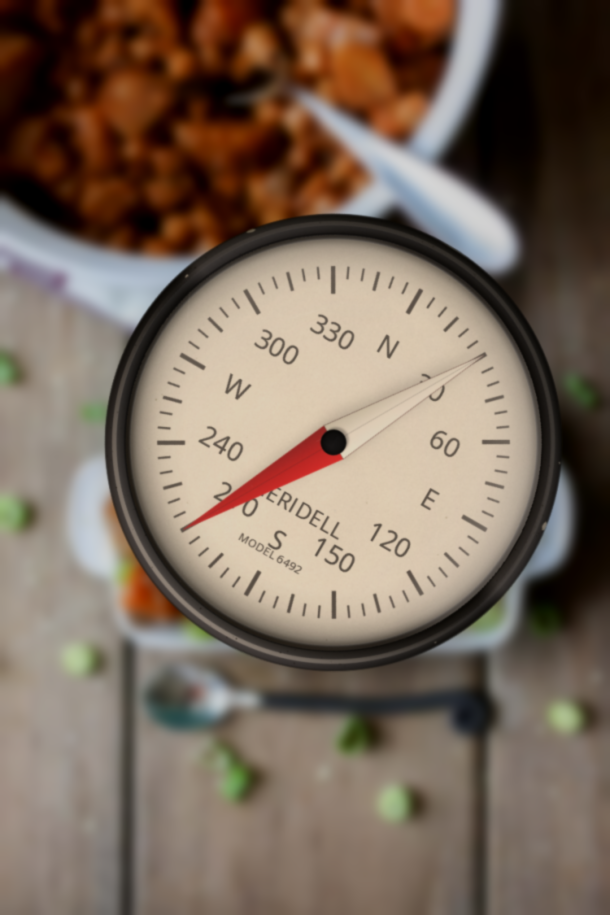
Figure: 210 °
